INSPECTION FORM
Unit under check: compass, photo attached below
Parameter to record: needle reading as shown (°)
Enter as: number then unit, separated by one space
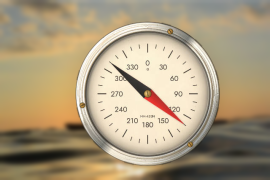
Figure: 130 °
